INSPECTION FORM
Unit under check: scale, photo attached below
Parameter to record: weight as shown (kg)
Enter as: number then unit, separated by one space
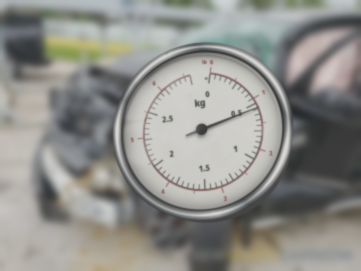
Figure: 0.55 kg
